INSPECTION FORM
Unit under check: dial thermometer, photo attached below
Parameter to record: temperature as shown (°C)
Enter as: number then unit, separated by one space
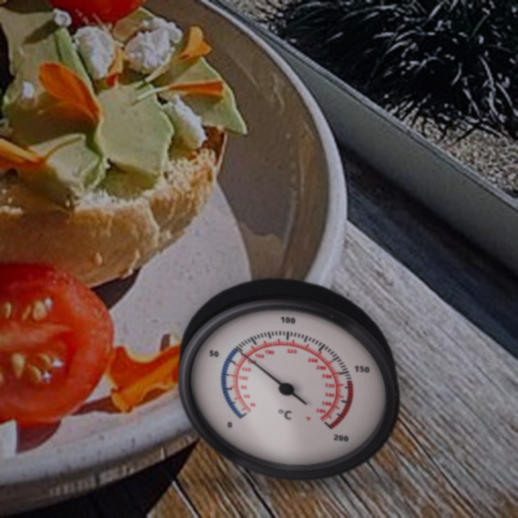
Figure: 62.5 °C
